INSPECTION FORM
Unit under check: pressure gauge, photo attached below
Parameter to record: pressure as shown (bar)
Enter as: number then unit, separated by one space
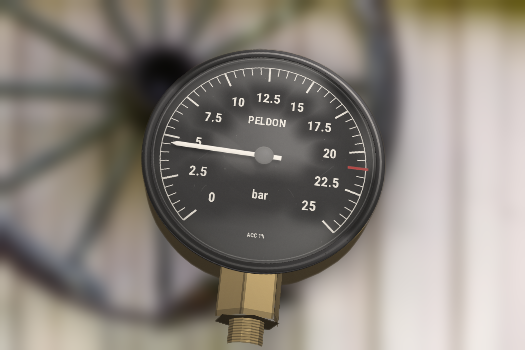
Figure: 4.5 bar
